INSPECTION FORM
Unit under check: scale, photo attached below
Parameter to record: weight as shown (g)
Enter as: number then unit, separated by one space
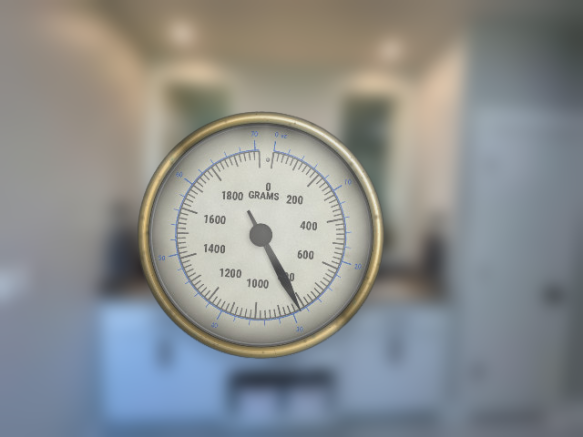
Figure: 820 g
